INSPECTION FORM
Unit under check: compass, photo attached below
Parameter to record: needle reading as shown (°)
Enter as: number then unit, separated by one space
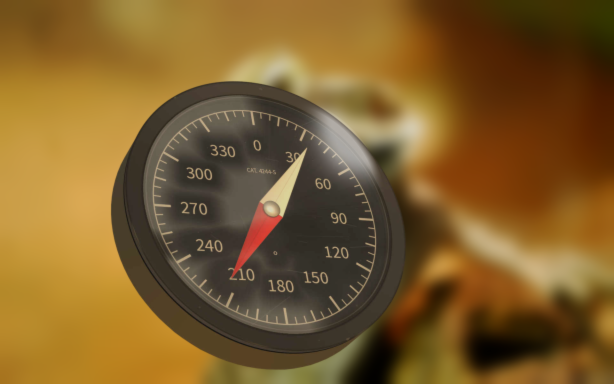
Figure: 215 °
